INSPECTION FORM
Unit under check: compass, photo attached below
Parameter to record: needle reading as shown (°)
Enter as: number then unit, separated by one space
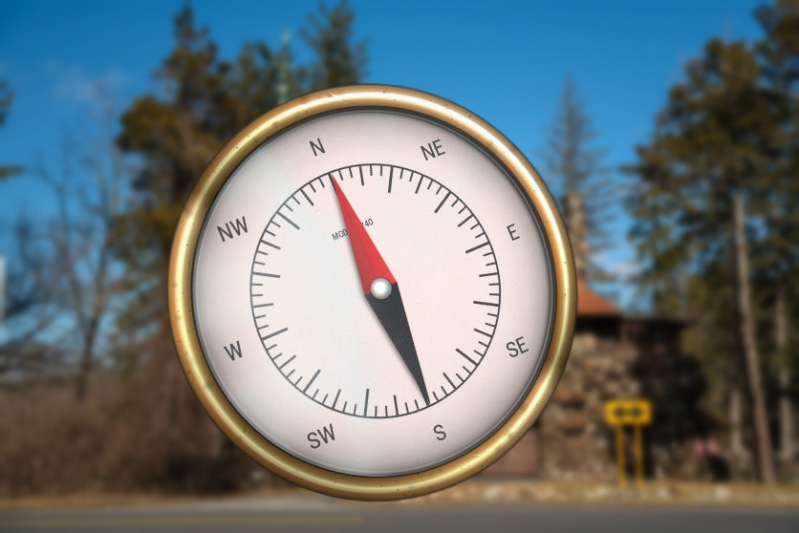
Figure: 0 °
